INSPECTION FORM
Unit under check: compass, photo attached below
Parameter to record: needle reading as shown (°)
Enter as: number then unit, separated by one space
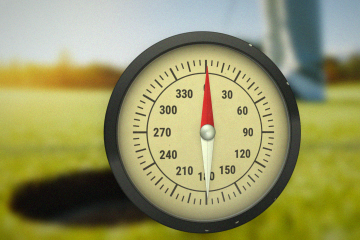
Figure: 0 °
